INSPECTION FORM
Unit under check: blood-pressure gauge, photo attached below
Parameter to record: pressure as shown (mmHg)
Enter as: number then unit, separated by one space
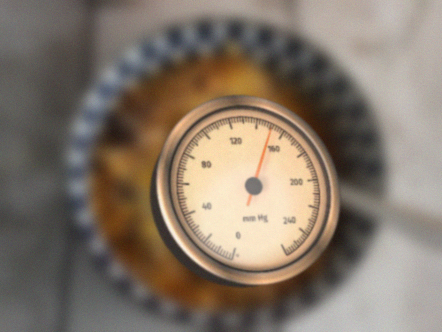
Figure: 150 mmHg
